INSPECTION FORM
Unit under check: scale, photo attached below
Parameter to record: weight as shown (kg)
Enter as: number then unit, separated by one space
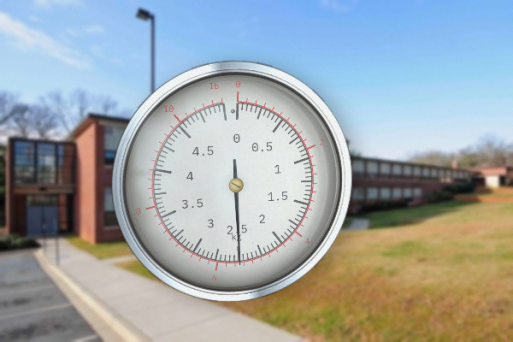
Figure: 2.5 kg
